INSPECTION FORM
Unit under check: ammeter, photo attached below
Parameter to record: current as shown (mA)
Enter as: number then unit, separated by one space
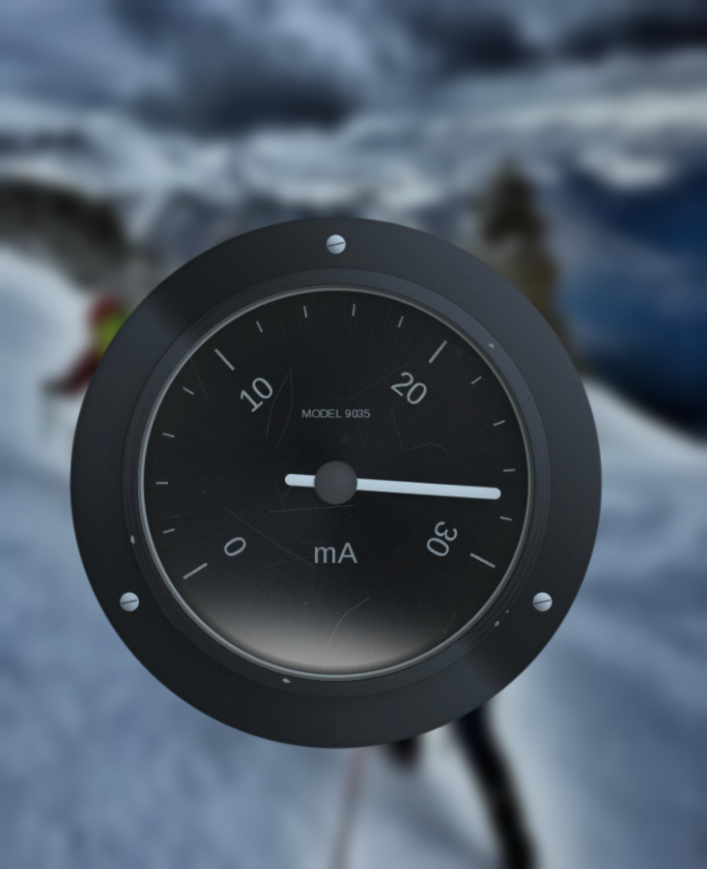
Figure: 27 mA
